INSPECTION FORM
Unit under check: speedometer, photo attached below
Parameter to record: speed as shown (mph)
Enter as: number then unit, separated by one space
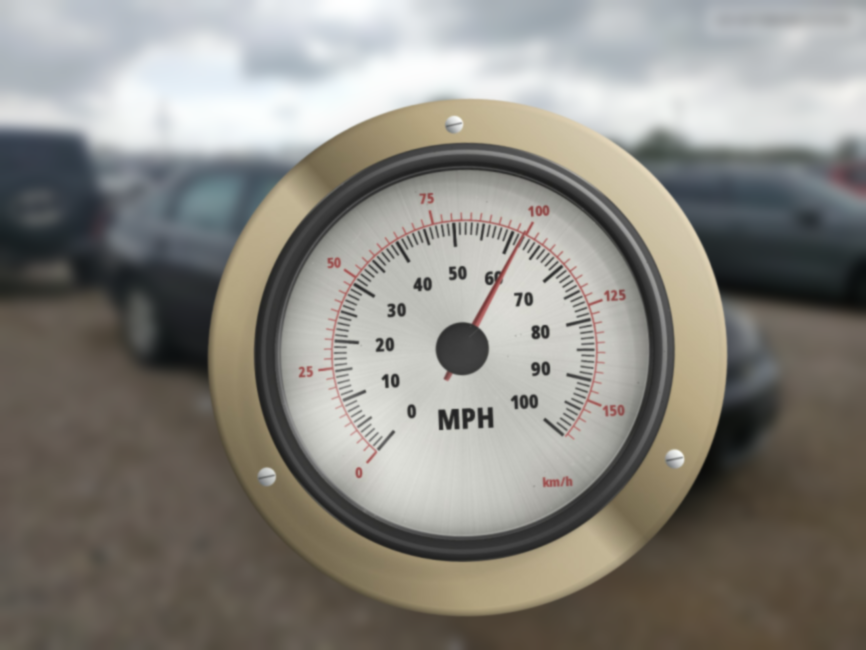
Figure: 62 mph
